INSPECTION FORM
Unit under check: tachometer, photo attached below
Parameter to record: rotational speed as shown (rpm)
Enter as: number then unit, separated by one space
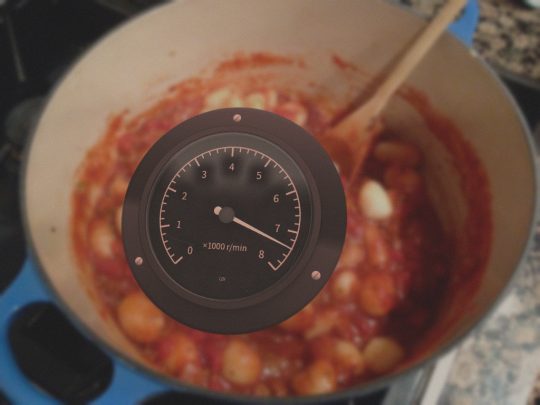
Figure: 7400 rpm
